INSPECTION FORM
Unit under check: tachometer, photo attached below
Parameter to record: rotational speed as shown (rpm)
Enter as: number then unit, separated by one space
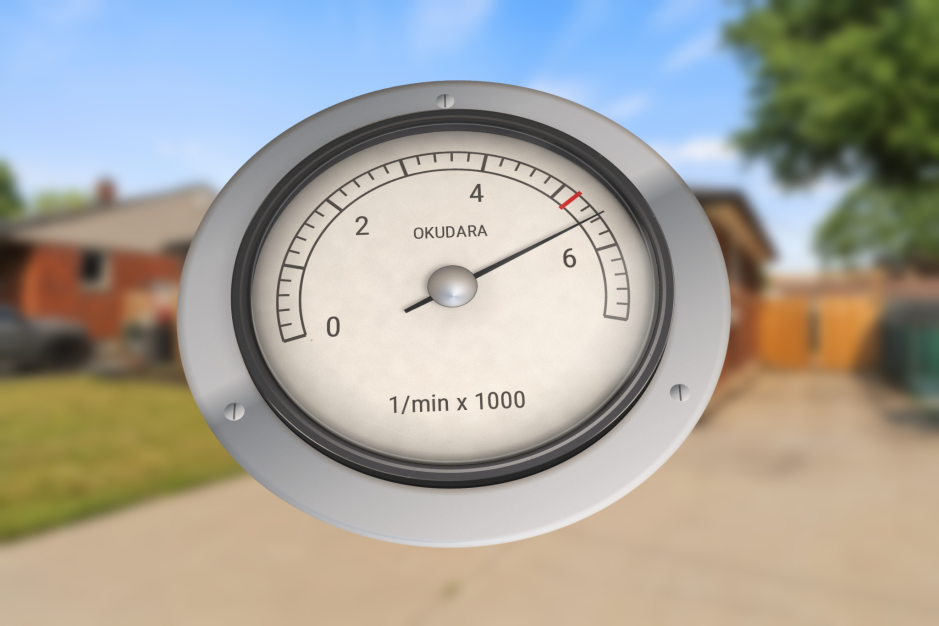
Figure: 5600 rpm
